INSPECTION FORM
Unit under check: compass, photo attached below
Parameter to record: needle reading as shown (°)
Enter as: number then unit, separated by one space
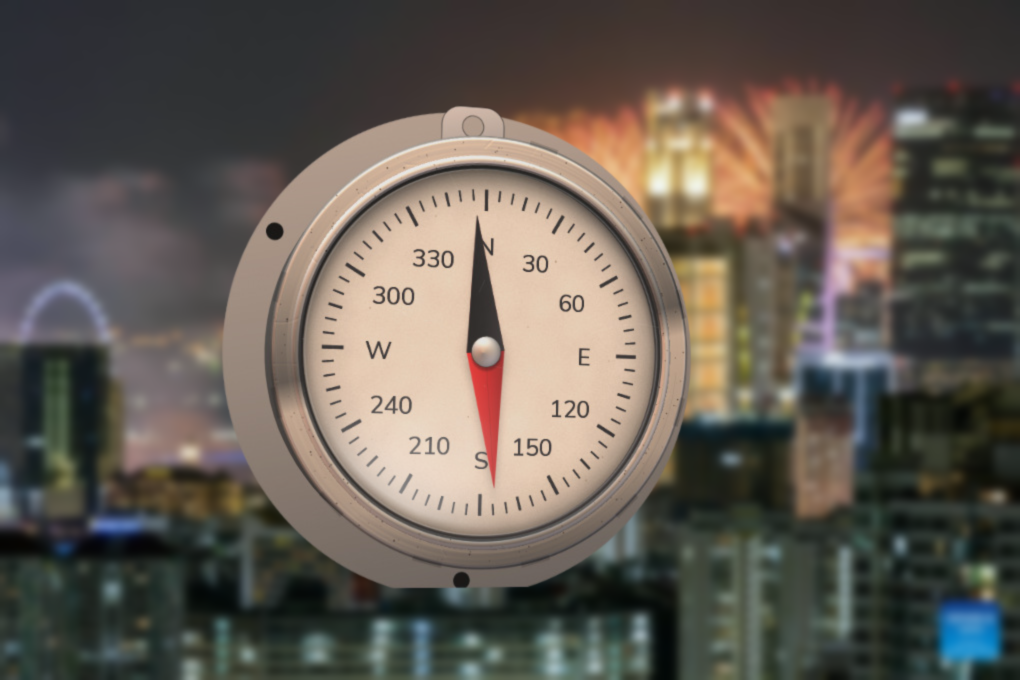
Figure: 175 °
